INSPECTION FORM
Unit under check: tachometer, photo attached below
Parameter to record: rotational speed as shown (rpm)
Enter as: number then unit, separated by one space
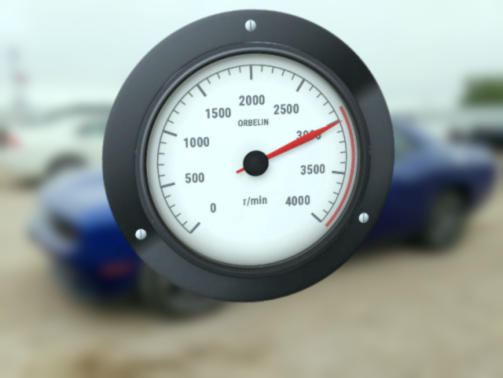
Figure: 3000 rpm
